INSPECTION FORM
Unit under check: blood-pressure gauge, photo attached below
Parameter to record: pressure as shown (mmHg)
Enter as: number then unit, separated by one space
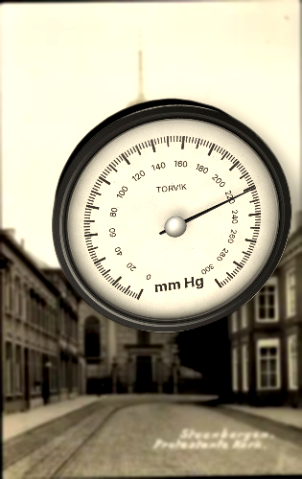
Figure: 220 mmHg
